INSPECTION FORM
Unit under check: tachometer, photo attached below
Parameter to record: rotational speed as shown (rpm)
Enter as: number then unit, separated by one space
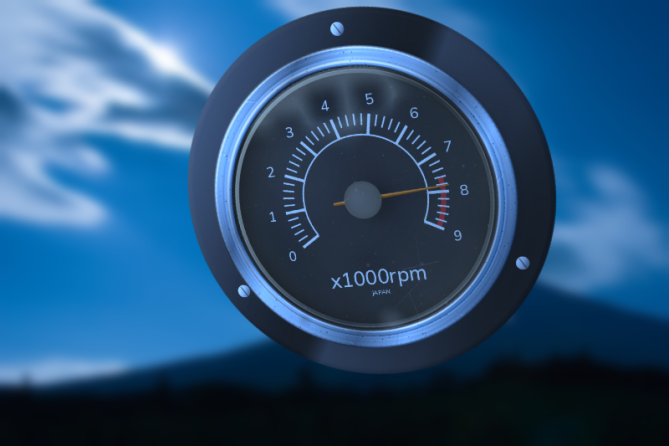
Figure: 7800 rpm
